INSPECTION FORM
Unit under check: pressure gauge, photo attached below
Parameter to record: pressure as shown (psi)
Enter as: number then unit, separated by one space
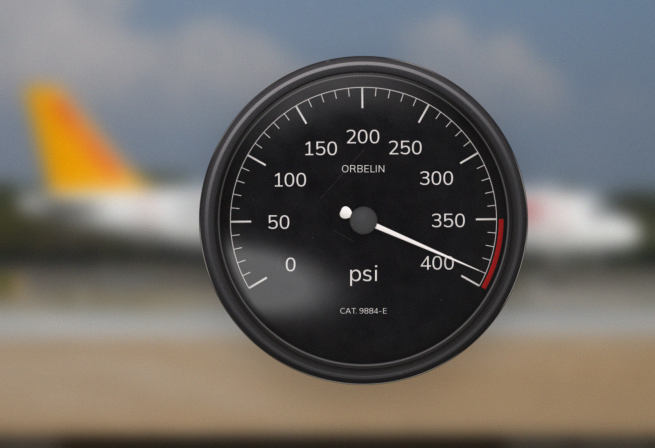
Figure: 390 psi
